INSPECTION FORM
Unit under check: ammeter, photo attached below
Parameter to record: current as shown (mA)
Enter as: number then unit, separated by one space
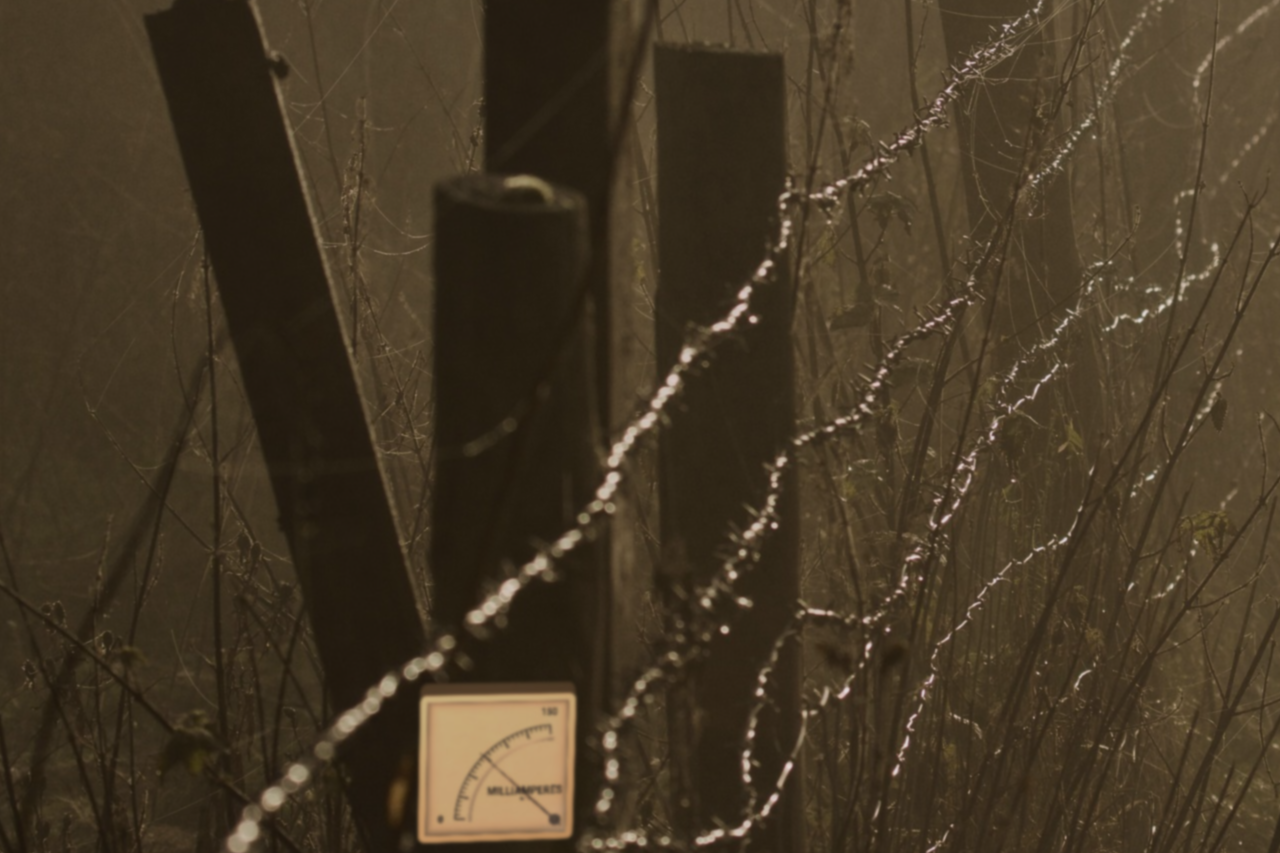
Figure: 75 mA
